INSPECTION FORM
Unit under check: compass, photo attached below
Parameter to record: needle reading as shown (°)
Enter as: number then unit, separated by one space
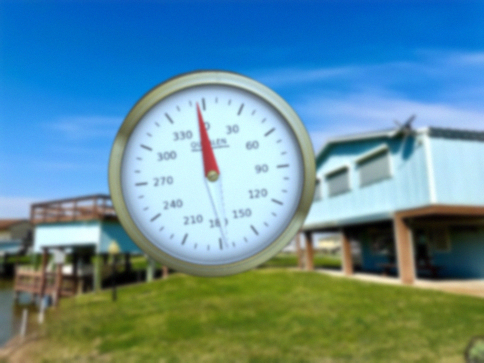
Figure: 355 °
